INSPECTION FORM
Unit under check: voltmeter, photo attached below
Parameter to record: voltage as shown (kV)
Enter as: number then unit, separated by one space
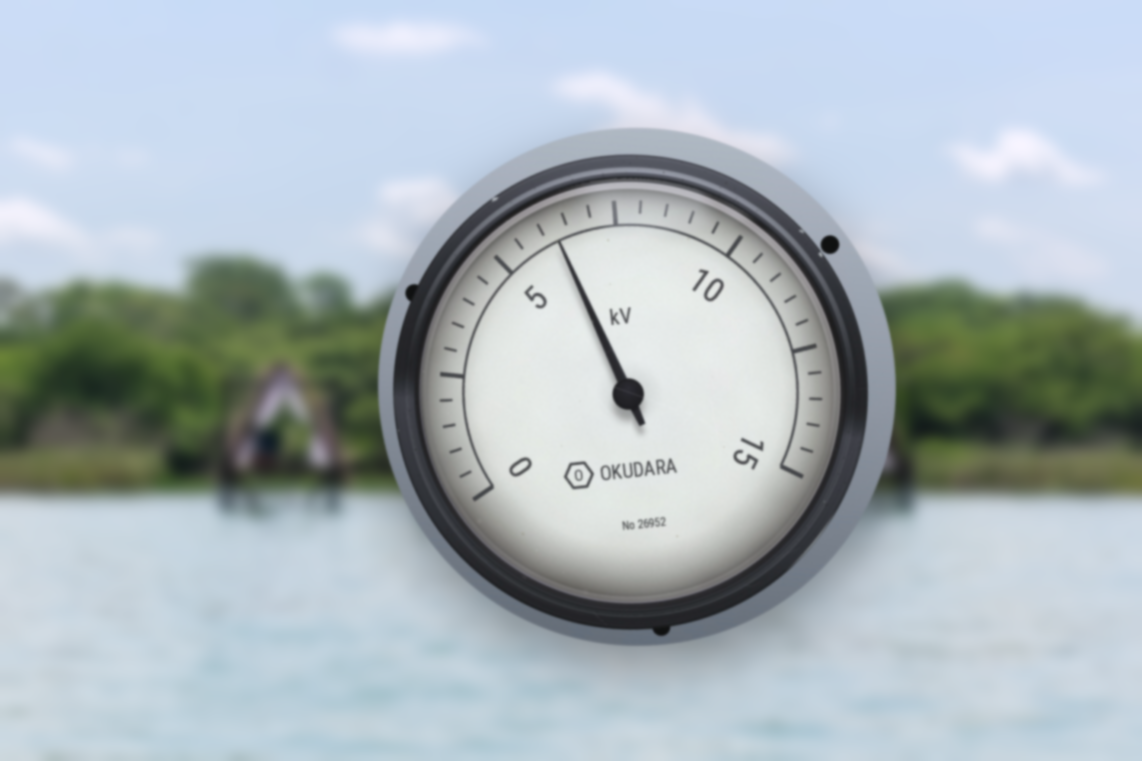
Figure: 6.25 kV
